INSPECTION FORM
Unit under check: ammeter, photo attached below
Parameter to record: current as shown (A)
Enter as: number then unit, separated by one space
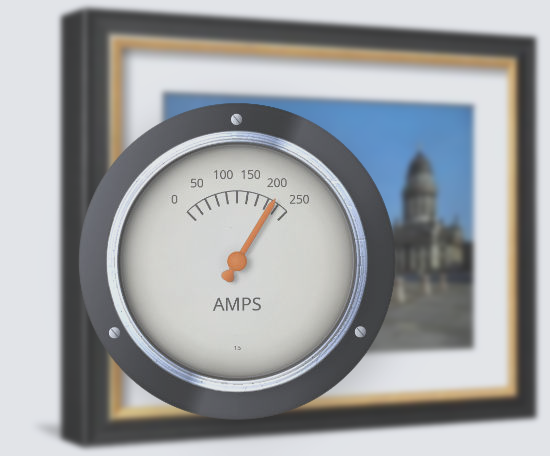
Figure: 212.5 A
